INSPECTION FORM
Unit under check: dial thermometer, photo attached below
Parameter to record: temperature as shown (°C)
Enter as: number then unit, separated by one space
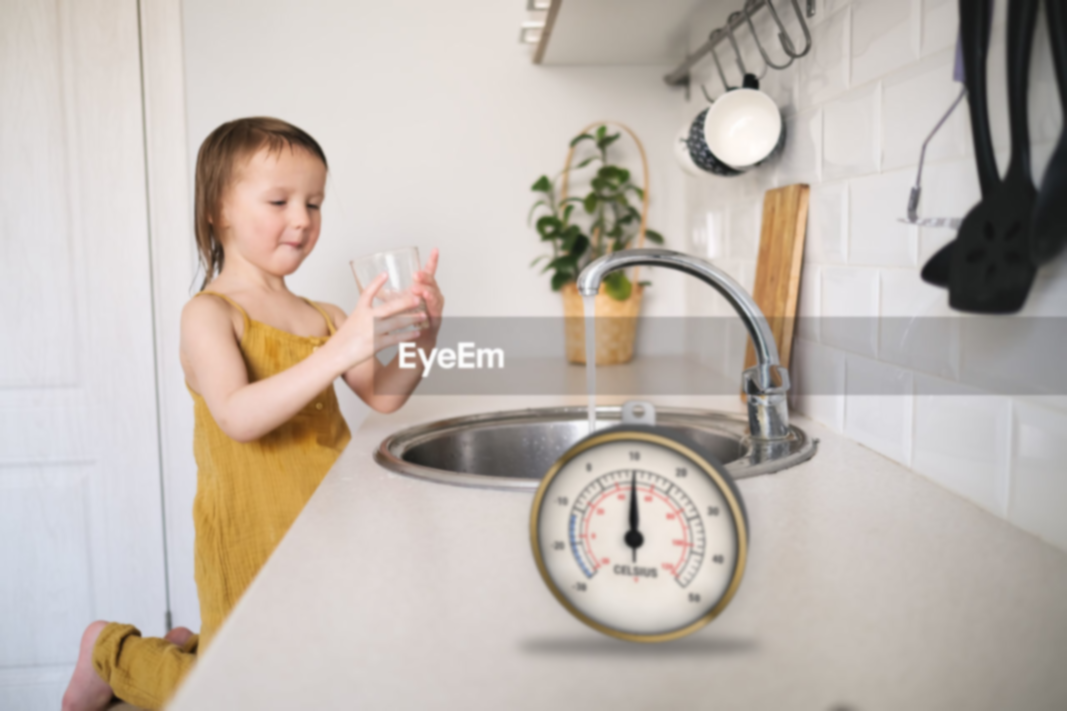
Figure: 10 °C
